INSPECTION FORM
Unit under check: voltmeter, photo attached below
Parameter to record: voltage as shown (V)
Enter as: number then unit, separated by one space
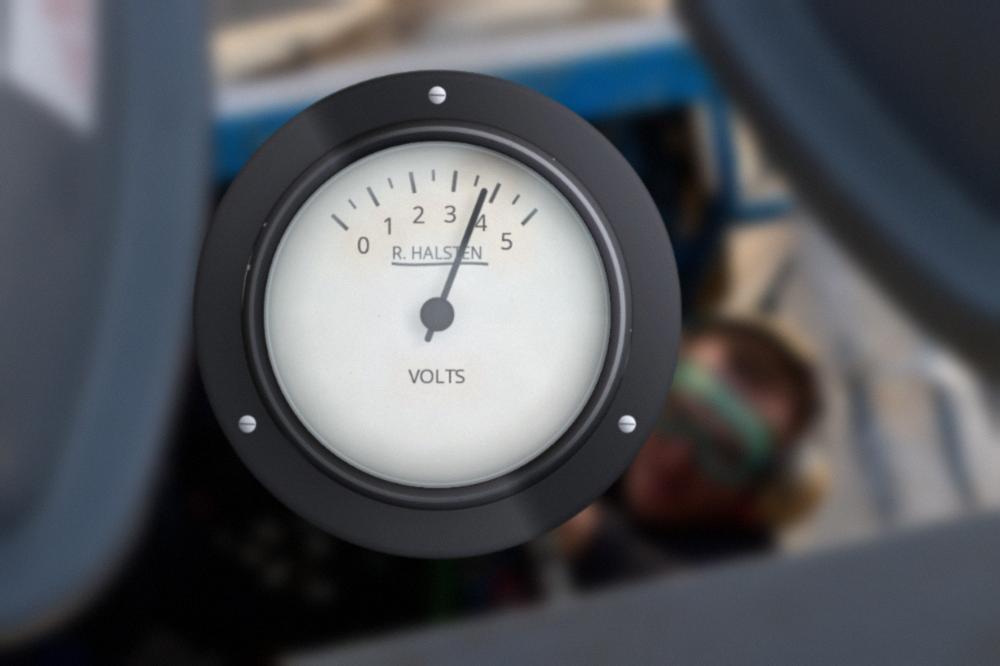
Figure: 3.75 V
